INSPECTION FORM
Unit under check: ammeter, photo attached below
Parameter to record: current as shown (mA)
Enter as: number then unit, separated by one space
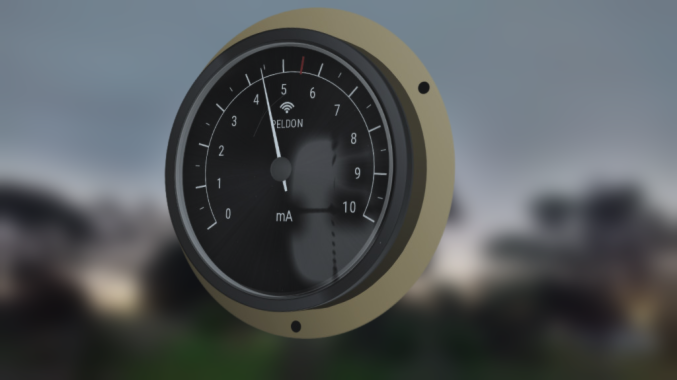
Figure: 4.5 mA
